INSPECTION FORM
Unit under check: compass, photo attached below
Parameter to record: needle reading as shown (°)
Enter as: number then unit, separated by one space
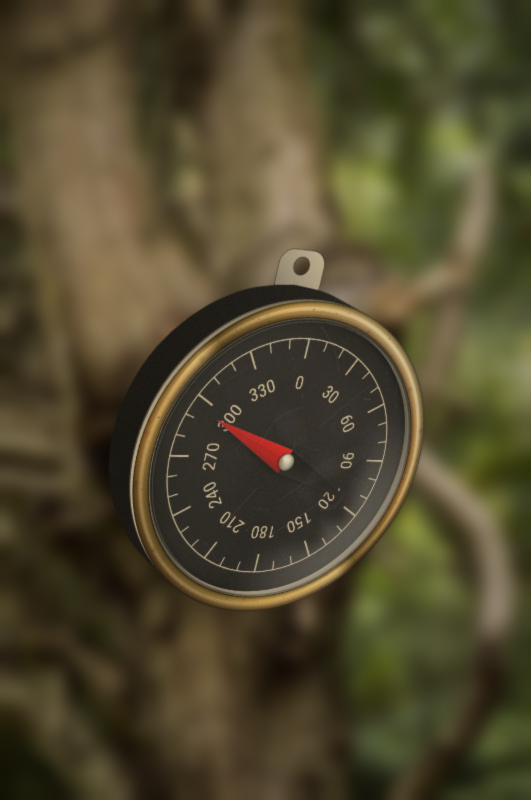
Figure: 295 °
